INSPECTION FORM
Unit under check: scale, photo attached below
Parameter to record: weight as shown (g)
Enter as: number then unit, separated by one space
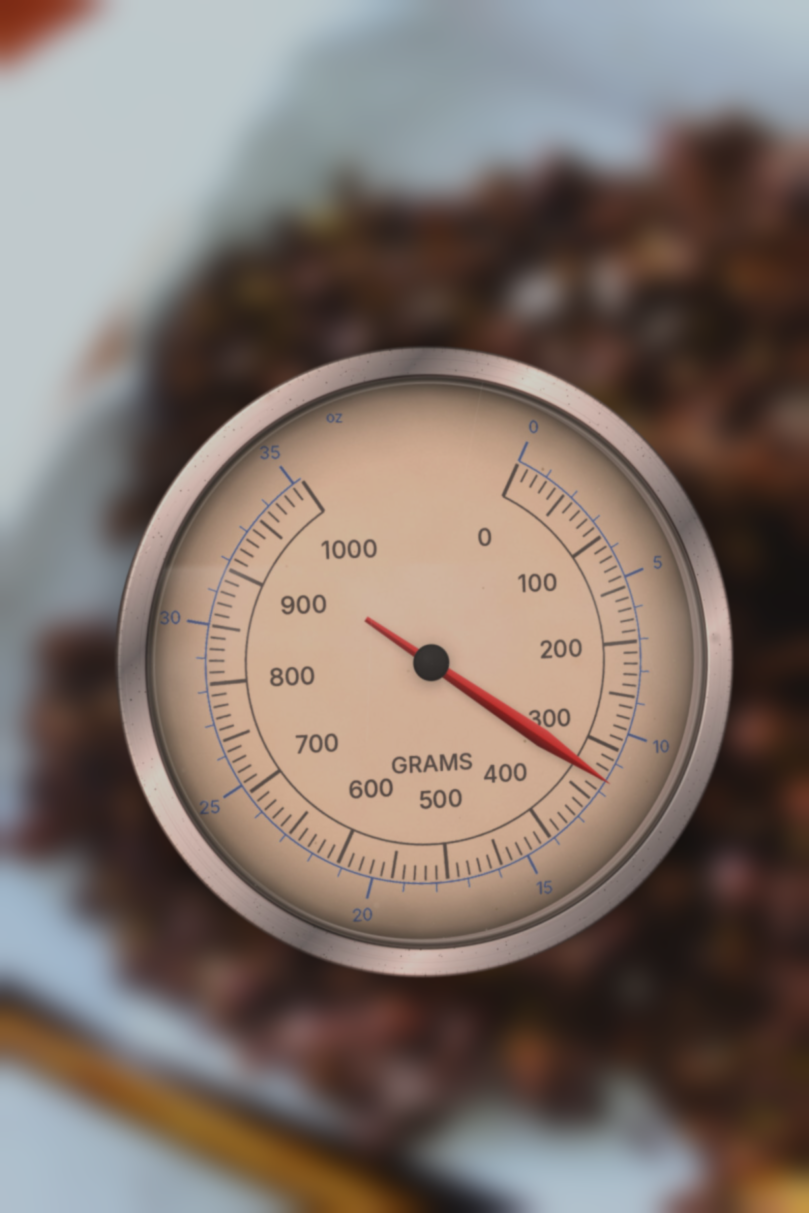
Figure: 330 g
